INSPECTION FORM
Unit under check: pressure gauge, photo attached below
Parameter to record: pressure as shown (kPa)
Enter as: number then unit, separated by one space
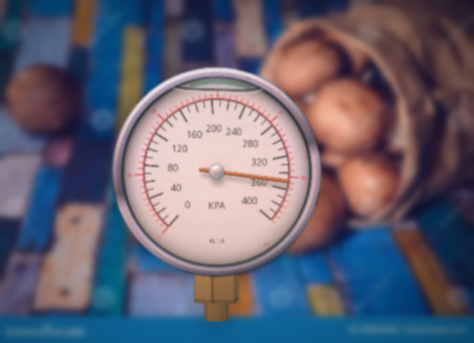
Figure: 350 kPa
